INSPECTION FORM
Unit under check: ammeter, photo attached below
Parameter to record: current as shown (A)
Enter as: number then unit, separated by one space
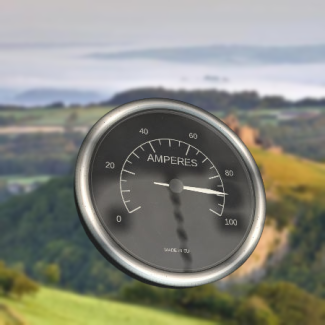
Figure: 90 A
